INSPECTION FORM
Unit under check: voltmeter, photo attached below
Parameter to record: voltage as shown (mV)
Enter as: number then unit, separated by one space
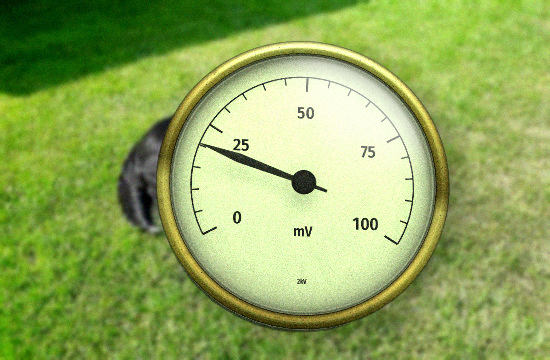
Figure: 20 mV
